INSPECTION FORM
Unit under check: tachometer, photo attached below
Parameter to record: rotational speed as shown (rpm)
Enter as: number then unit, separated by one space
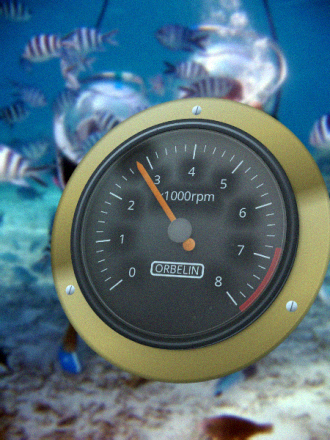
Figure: 2800 rpm
